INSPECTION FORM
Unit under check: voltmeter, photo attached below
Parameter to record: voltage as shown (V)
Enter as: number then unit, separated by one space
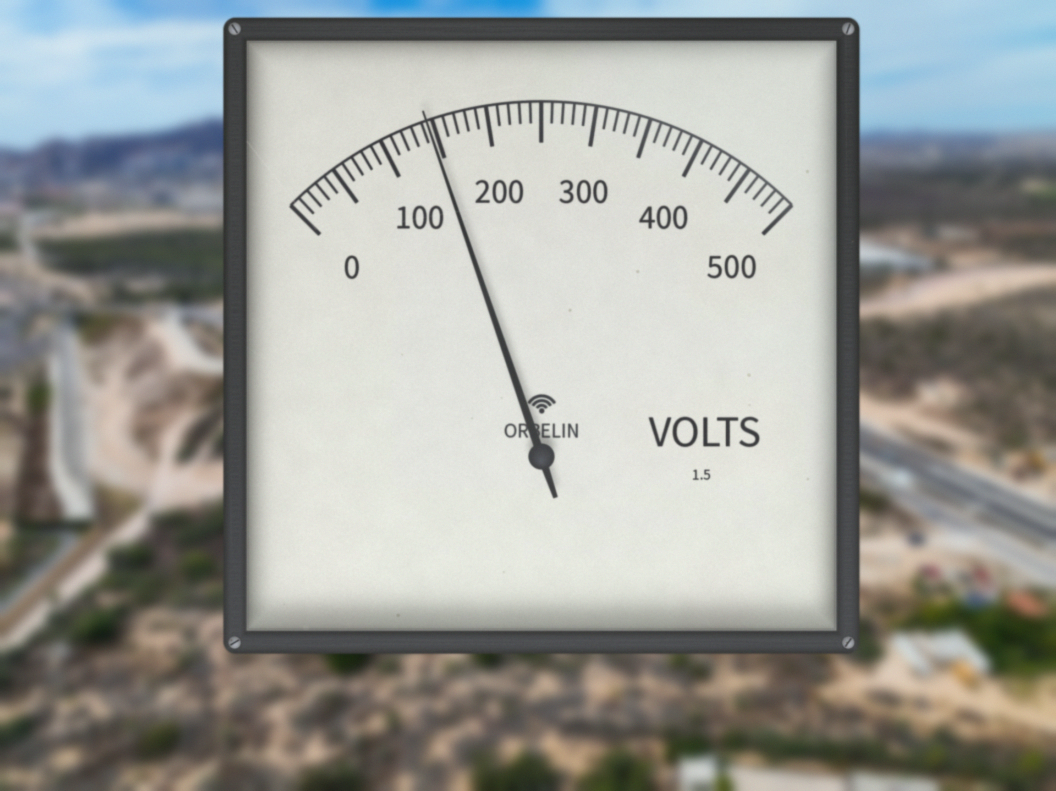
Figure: 145 V
